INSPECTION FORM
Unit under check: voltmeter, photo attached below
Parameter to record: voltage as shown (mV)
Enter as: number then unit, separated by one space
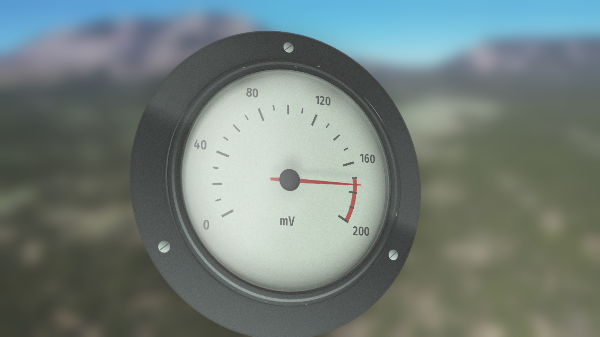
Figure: 175 mV
